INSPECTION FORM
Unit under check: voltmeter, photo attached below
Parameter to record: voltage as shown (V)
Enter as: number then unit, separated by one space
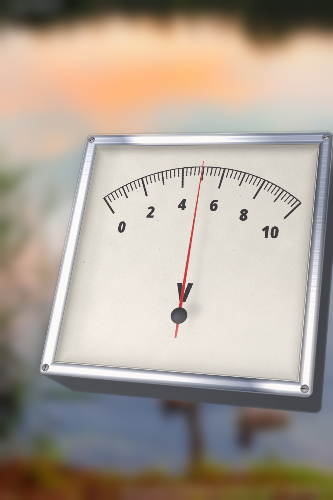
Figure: 5 V
